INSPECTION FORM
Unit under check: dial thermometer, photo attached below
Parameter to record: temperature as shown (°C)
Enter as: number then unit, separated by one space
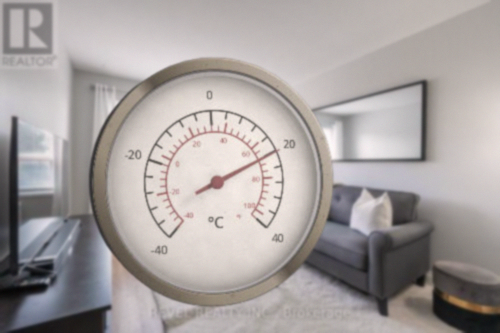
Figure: 20 °C
